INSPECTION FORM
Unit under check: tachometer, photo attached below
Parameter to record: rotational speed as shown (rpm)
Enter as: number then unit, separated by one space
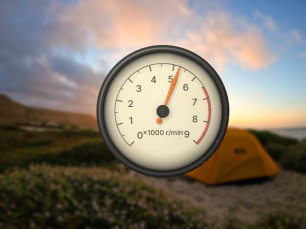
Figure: 5250 rpm
